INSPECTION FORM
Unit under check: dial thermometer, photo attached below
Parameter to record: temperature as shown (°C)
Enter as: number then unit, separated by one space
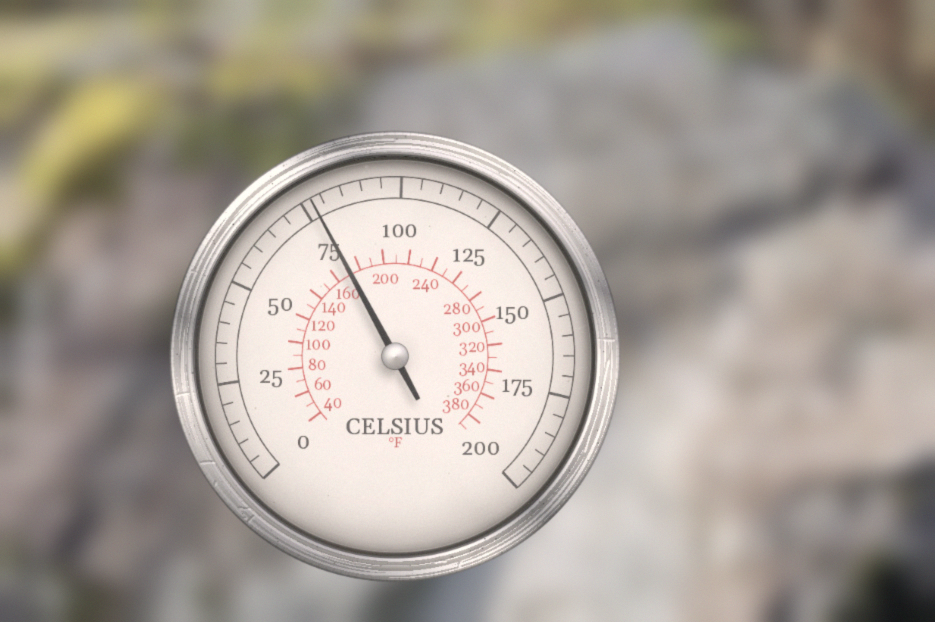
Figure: 77.5 °C
